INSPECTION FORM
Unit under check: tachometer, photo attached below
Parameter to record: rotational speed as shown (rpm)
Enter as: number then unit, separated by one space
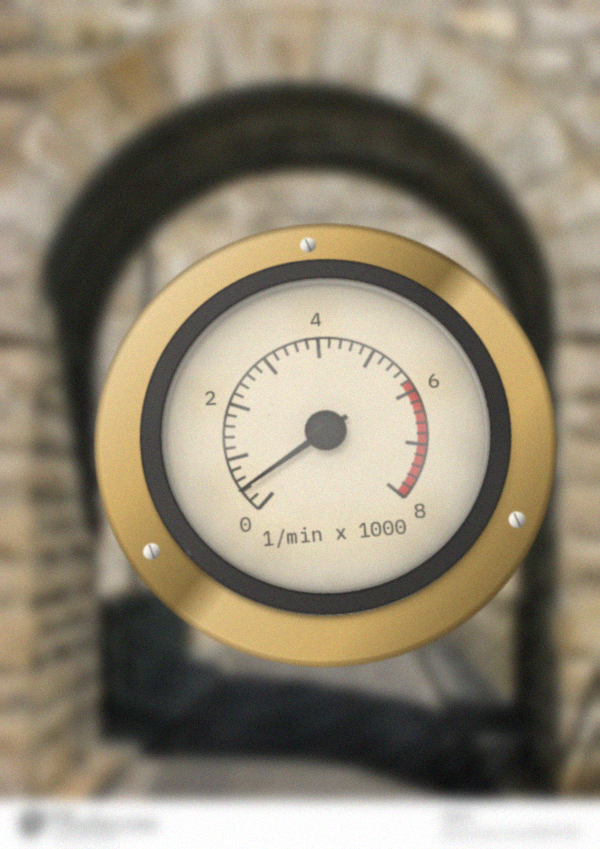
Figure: 400 rpm
